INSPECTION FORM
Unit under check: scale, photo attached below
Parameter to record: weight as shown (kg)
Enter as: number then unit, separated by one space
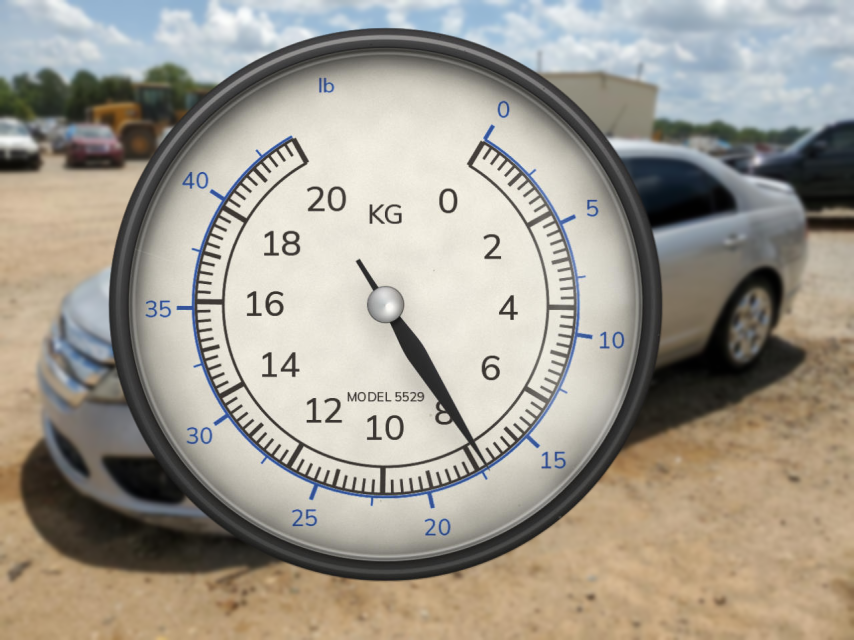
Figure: 7.8 kg
